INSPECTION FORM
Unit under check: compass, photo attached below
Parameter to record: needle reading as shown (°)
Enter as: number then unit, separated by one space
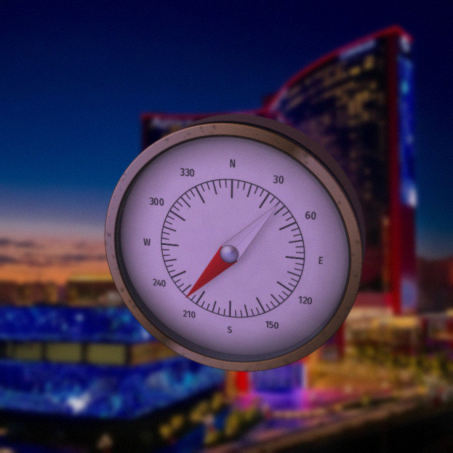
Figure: 220 °
